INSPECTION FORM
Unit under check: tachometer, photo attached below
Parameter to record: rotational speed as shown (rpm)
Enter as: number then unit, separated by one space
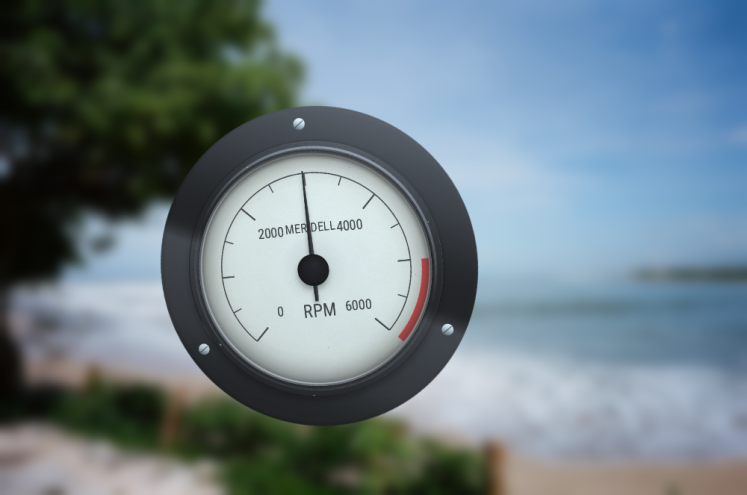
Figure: 3000 rpm
